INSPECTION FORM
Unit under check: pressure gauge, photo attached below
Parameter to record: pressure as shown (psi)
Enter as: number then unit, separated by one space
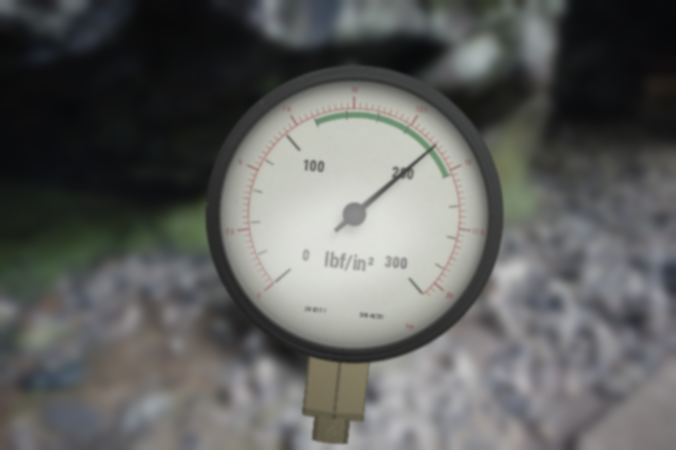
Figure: 200 psi
